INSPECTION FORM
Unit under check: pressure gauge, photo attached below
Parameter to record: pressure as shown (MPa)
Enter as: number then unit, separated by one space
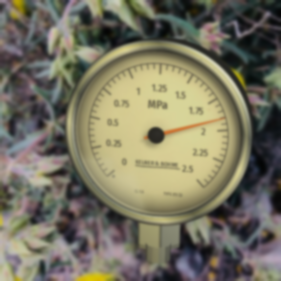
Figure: 1.9 MPa
